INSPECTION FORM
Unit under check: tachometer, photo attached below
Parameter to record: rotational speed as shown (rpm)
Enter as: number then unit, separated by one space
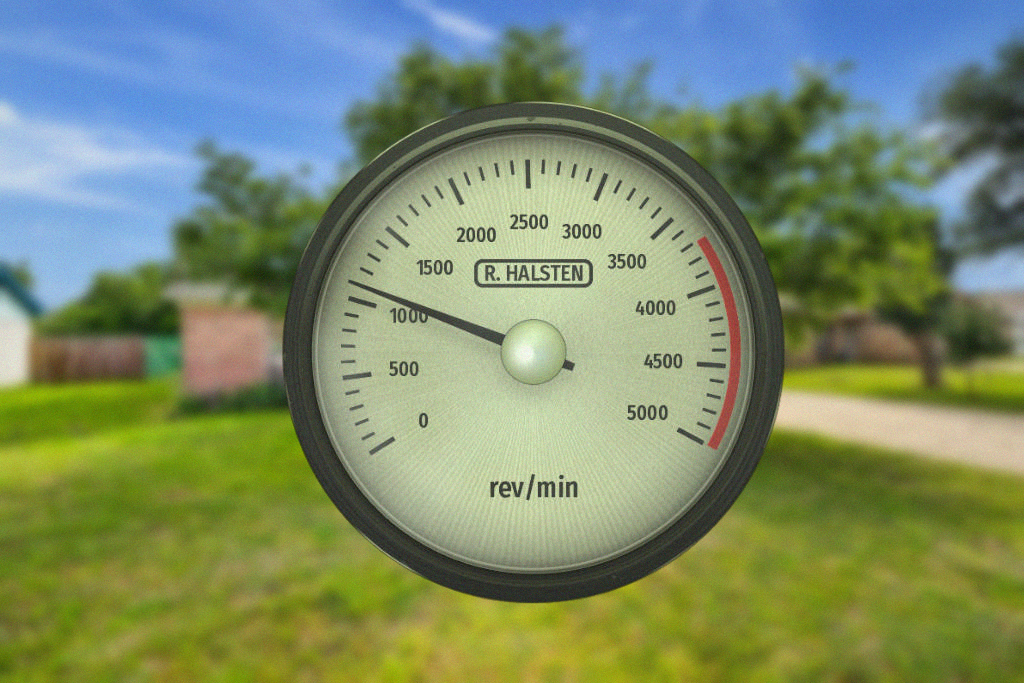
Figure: 1100 rpm
